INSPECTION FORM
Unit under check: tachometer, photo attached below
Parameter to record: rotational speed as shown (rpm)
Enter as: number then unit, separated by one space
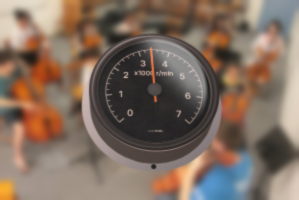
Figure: 3400 rpm
